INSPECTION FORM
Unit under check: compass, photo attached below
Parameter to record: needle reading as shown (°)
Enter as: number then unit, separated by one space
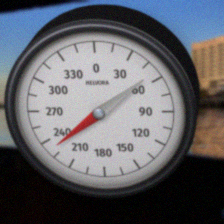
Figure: 232.5 °
